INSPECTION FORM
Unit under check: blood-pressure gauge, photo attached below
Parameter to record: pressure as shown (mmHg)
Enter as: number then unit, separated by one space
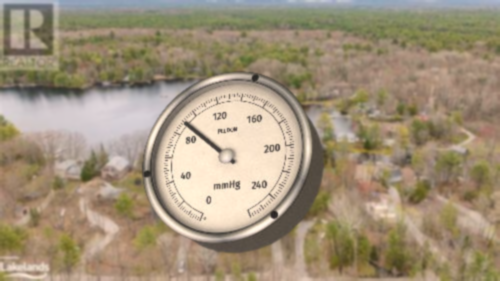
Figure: 90 mmHg
